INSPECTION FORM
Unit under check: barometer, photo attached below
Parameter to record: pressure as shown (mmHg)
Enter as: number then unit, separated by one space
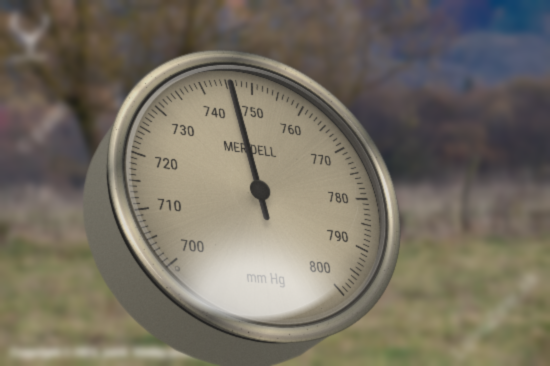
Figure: 745 mmHg
